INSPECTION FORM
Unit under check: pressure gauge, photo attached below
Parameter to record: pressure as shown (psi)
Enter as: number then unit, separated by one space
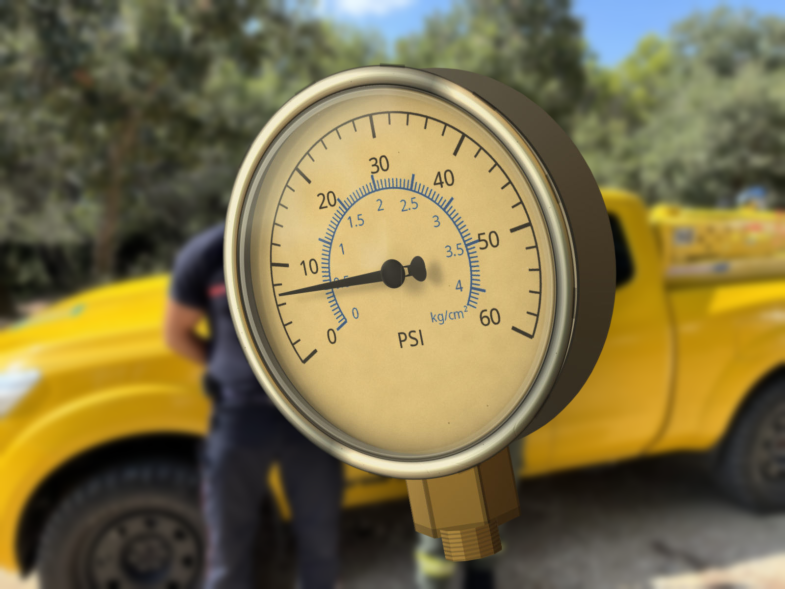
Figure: 7 psi
